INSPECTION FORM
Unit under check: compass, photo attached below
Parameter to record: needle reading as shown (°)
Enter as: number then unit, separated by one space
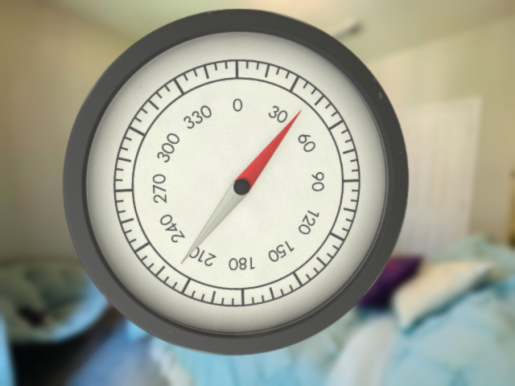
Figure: 40 °
